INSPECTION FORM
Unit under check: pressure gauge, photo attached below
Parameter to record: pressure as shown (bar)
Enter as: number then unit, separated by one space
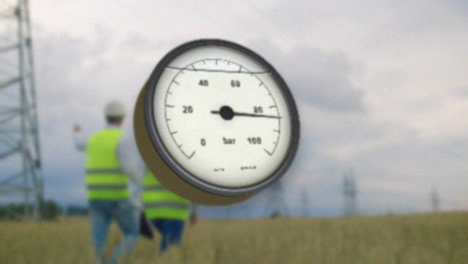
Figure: 85 bar
